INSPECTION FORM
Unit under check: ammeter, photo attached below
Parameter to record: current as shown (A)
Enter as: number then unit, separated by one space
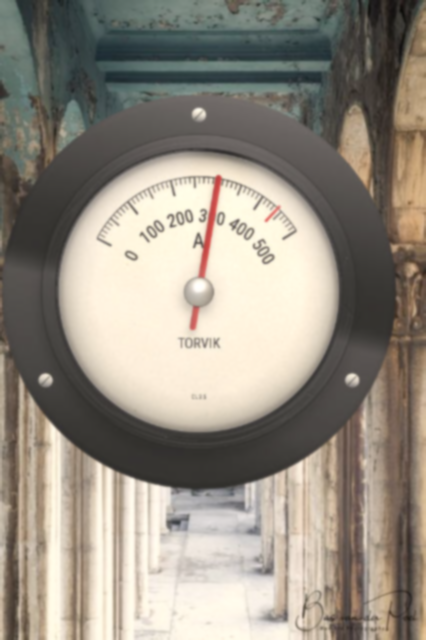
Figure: 300 A
